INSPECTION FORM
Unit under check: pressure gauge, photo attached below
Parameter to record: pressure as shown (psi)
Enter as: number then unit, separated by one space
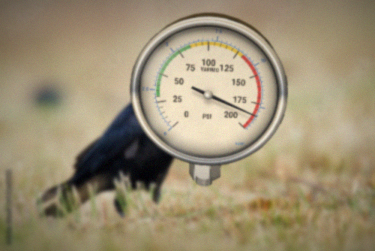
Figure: 185 psi
